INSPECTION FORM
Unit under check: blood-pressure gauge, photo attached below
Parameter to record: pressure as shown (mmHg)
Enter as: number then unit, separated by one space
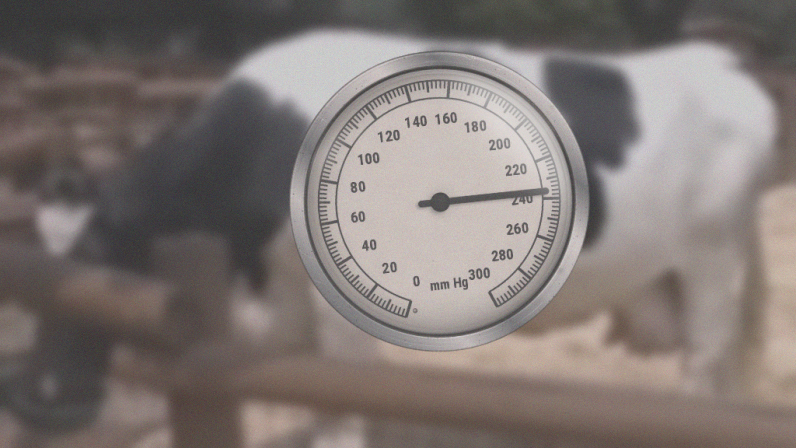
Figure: 236 mmHg
